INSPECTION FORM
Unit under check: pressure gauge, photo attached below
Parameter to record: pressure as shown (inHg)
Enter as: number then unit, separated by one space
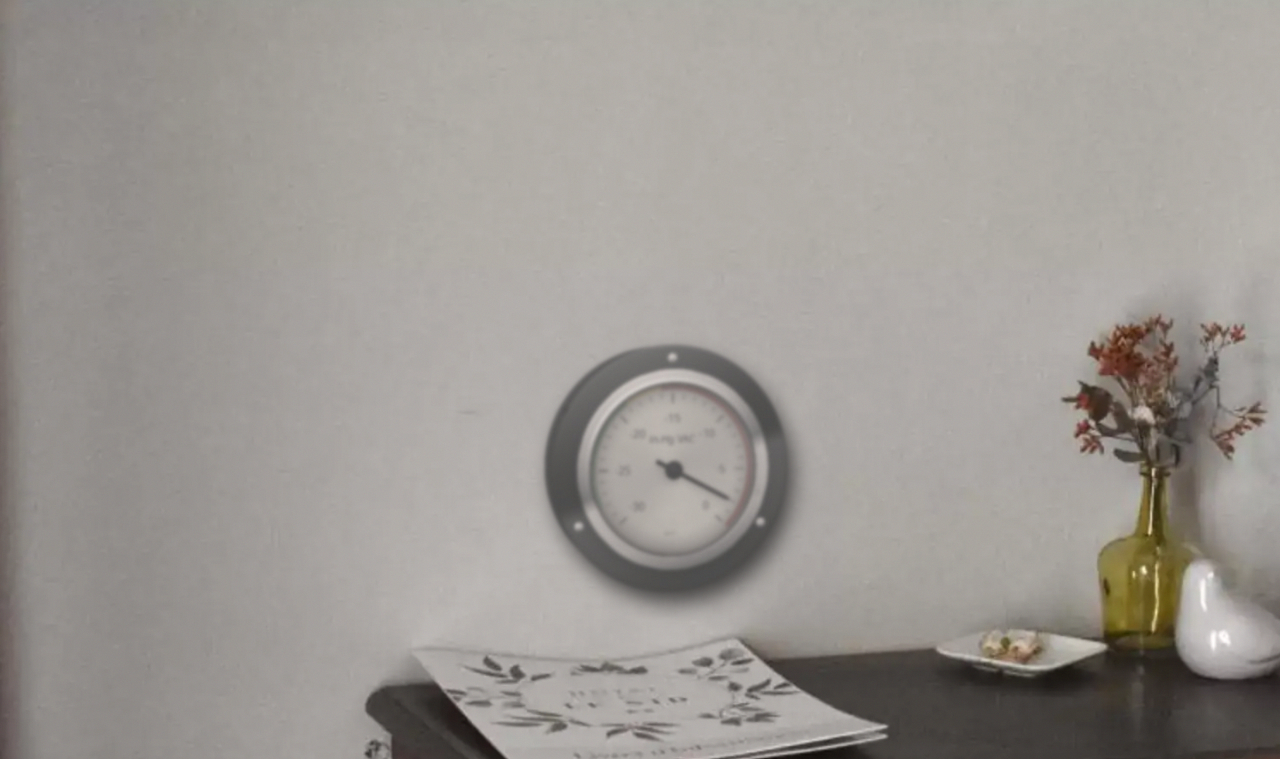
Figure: -2 inHg
